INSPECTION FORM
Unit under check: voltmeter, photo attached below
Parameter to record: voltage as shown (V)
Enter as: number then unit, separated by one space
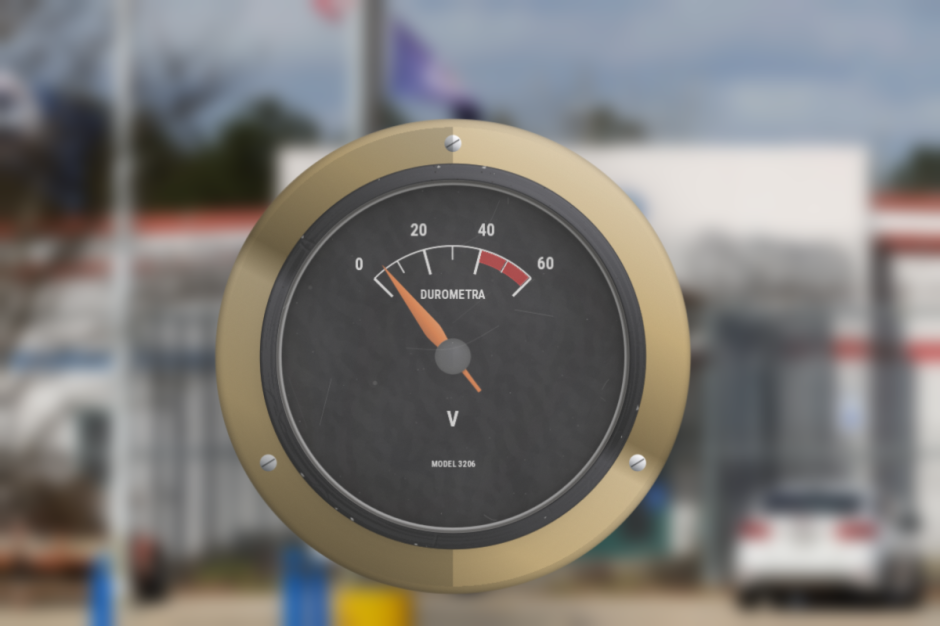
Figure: 5 V
